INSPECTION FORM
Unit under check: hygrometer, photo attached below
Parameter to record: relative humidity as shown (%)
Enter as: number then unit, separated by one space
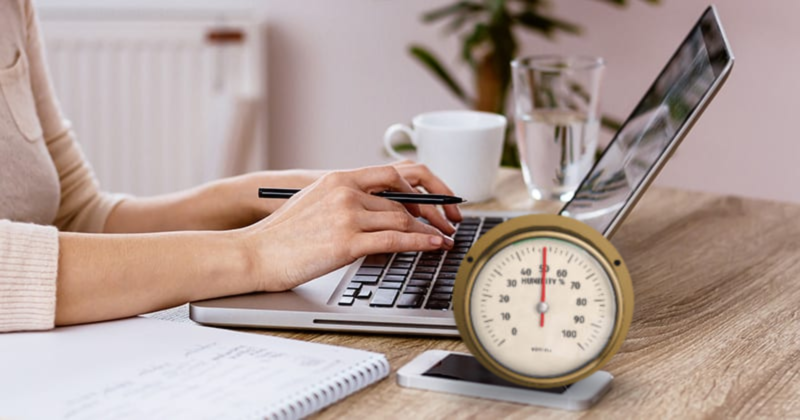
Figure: 50 %
